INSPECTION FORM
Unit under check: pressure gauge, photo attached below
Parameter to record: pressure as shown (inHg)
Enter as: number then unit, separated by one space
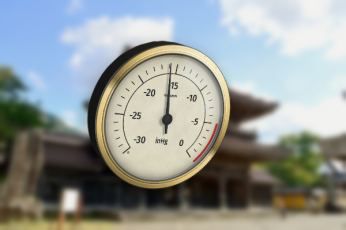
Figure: -16 inHg
